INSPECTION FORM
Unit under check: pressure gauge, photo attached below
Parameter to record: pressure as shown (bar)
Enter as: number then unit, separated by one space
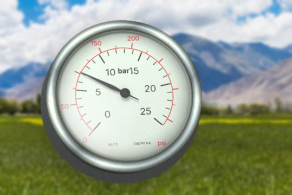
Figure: 7 bar
